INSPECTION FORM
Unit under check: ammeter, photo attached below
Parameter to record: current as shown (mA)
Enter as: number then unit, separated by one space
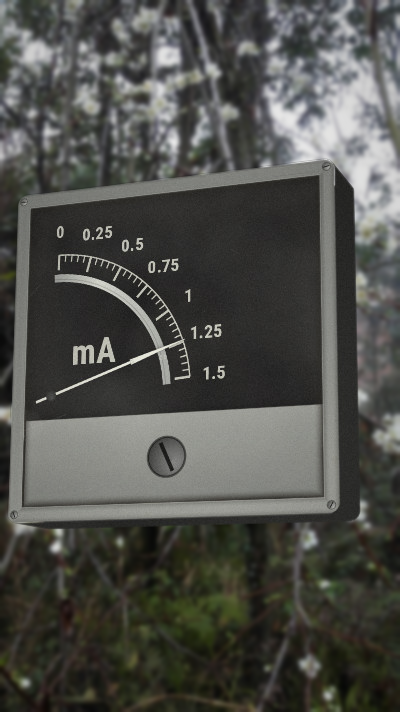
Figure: 1.25 mA
